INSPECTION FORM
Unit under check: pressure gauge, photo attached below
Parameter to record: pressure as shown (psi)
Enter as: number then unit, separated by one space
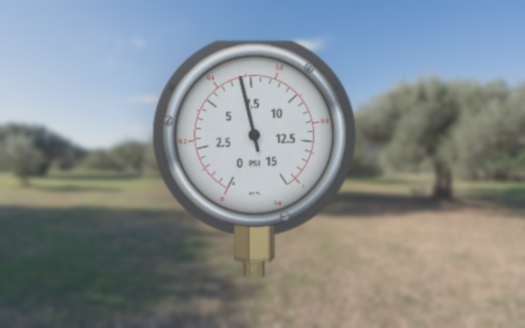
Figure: 7 psi
